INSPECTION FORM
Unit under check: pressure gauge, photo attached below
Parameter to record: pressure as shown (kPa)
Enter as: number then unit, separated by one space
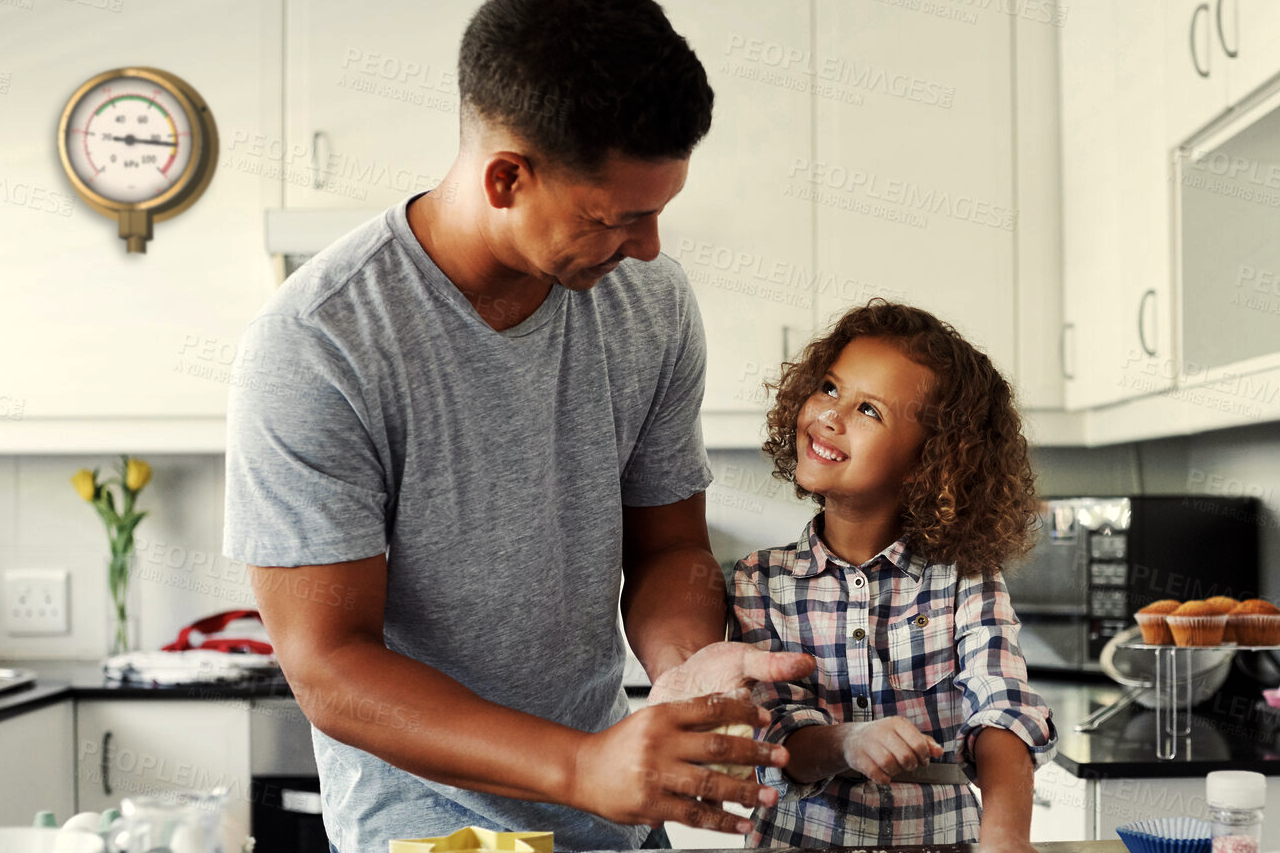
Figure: 85 kPa
